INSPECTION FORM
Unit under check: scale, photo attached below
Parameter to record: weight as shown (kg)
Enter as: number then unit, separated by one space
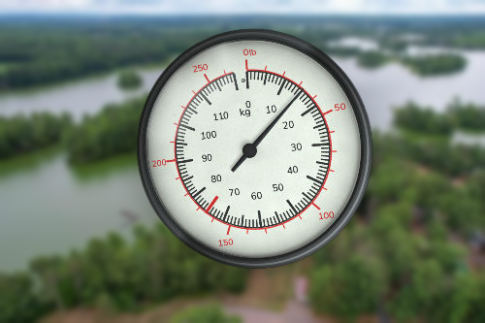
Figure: 15 kg
